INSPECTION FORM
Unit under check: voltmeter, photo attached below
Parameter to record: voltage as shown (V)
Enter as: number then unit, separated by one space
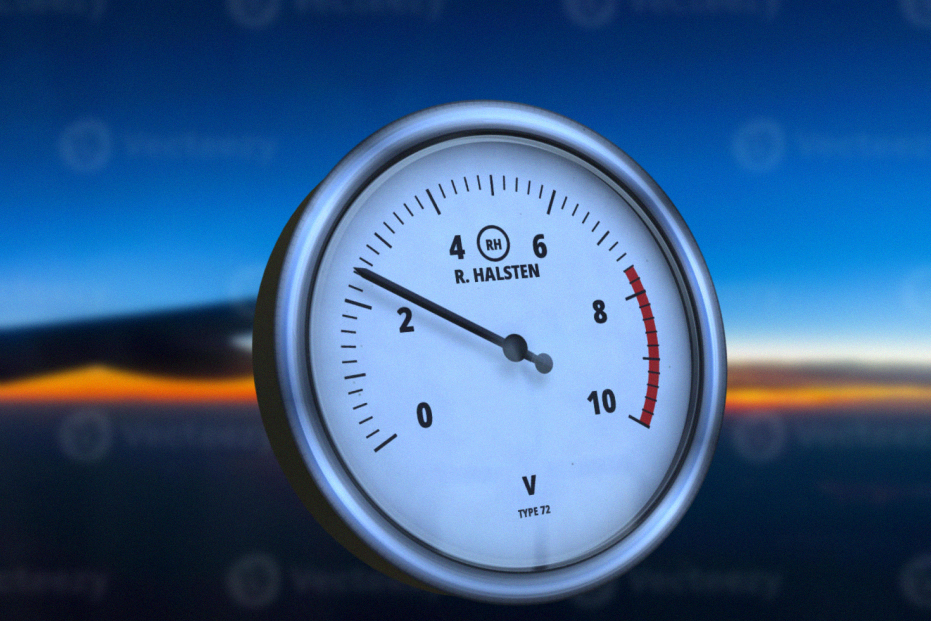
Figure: 2.4 V
